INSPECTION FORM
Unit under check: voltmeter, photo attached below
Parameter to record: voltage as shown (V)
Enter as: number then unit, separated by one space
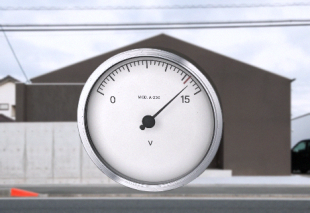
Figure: 13.5 V
